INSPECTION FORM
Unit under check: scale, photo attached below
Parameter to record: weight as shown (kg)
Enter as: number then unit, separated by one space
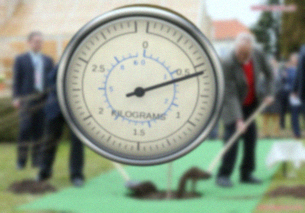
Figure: 0.55 kg
